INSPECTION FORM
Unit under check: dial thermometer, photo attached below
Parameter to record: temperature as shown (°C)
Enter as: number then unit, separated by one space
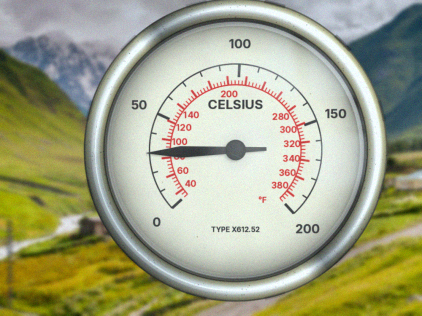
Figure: 30 °C
